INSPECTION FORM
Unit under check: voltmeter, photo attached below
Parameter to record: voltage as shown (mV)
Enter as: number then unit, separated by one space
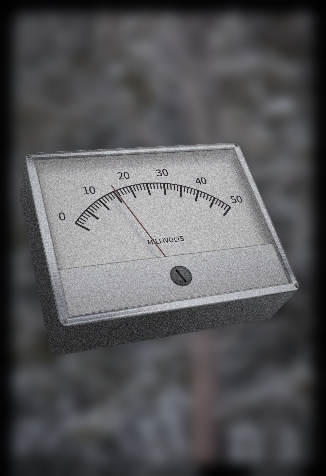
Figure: 15 mV
